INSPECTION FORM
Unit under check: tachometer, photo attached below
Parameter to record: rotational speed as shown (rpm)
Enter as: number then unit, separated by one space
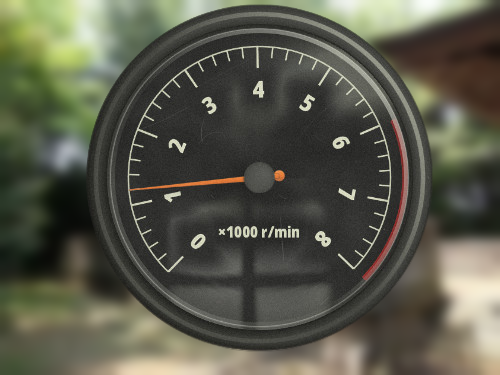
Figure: 1200 rpm
